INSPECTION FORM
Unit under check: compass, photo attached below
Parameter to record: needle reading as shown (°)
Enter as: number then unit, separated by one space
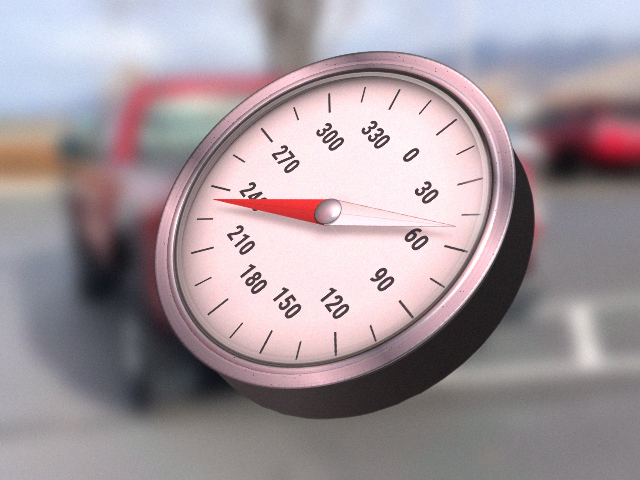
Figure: 232.5 °
